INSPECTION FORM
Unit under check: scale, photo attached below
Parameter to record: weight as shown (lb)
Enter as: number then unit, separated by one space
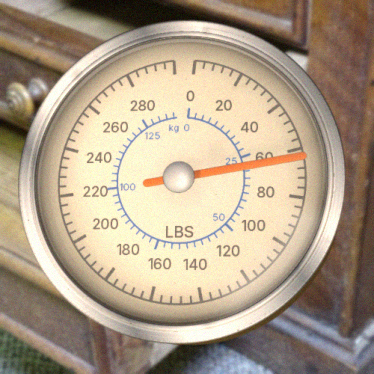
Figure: 64 lb
